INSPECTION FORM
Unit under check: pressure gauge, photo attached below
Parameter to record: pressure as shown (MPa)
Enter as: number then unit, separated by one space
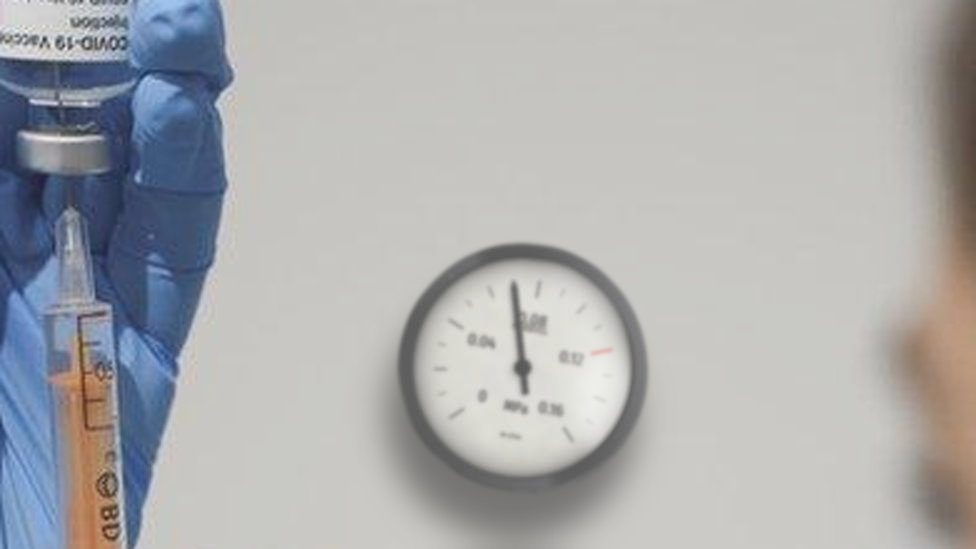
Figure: 0.07 MPa
